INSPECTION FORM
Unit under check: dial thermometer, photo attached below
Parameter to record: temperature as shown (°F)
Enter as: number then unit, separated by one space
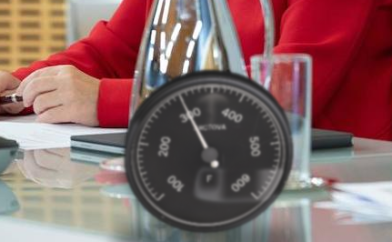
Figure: 300 °F
